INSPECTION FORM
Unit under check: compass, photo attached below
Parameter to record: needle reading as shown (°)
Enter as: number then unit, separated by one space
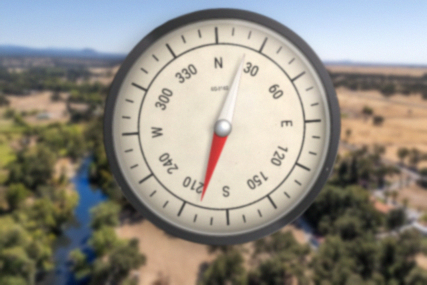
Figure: 200 °
